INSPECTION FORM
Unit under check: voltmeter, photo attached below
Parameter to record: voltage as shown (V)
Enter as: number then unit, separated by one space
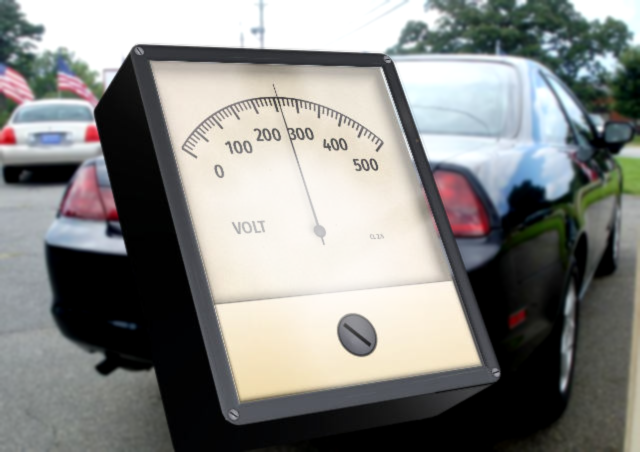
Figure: 250 V
